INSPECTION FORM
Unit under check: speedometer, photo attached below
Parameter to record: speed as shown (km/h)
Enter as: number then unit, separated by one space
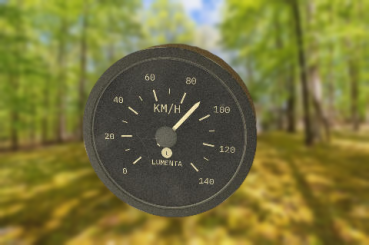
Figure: 90 km/h
